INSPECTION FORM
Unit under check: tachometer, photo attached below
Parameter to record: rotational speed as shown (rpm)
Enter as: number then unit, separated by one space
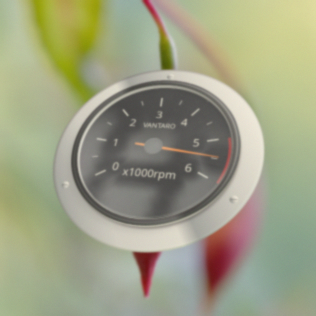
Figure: 5500 rpm
